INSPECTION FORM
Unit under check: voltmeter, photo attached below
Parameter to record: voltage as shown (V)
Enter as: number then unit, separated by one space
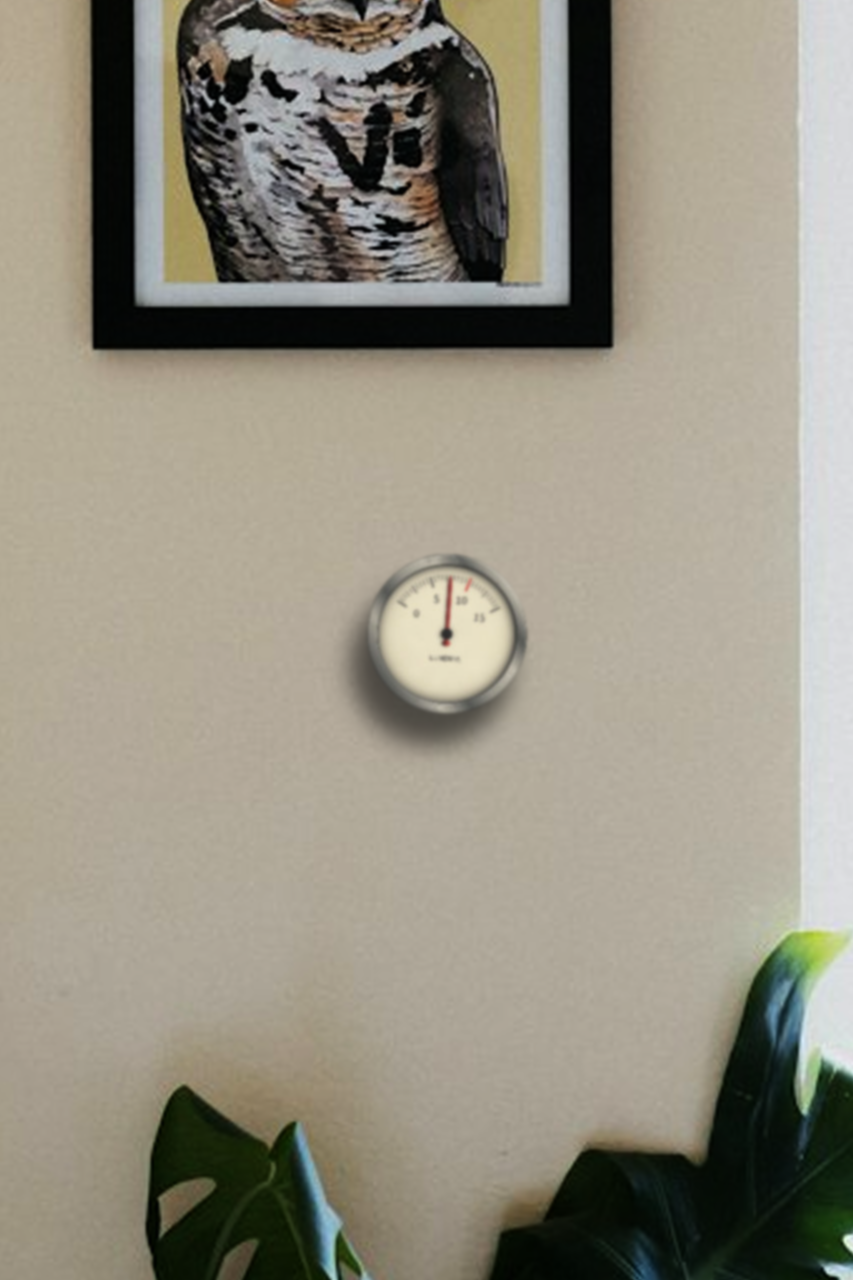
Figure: 7.5 V
